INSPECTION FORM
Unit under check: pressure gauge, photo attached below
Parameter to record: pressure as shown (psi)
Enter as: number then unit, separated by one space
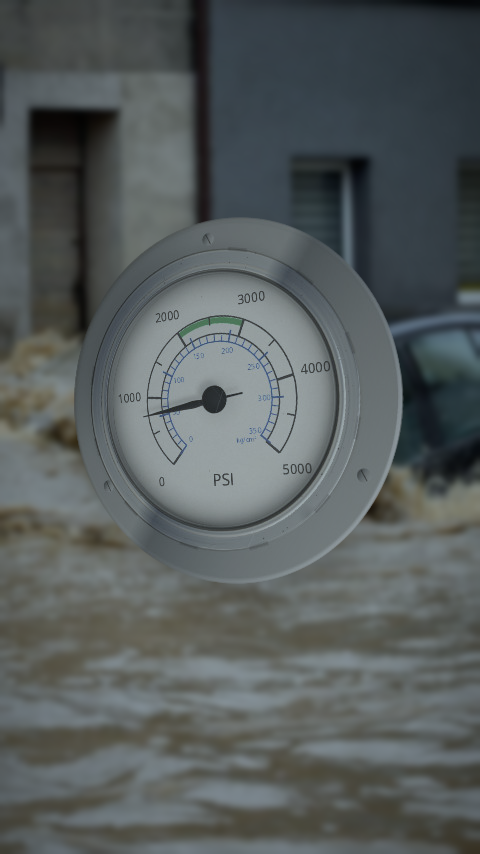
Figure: 750 psi
